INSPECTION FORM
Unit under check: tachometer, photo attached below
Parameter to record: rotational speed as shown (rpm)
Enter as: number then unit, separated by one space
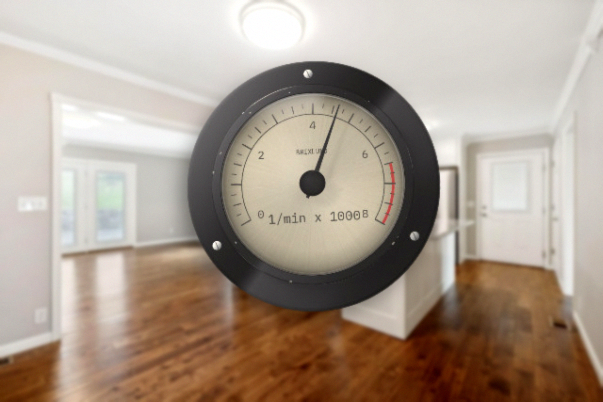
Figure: 4625 rpm
